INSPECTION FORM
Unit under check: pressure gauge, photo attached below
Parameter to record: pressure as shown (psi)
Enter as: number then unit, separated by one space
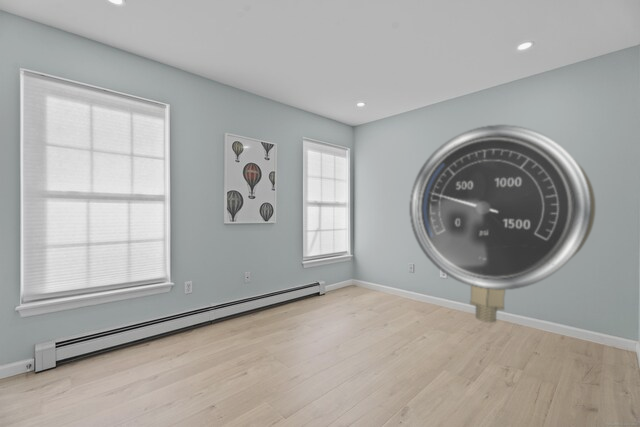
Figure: 300 psi
